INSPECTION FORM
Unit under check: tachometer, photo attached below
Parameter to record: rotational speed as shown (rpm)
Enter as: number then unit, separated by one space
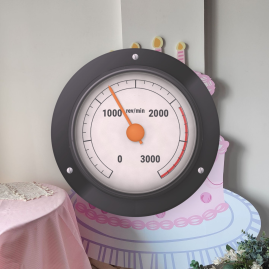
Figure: 1200 rpm
